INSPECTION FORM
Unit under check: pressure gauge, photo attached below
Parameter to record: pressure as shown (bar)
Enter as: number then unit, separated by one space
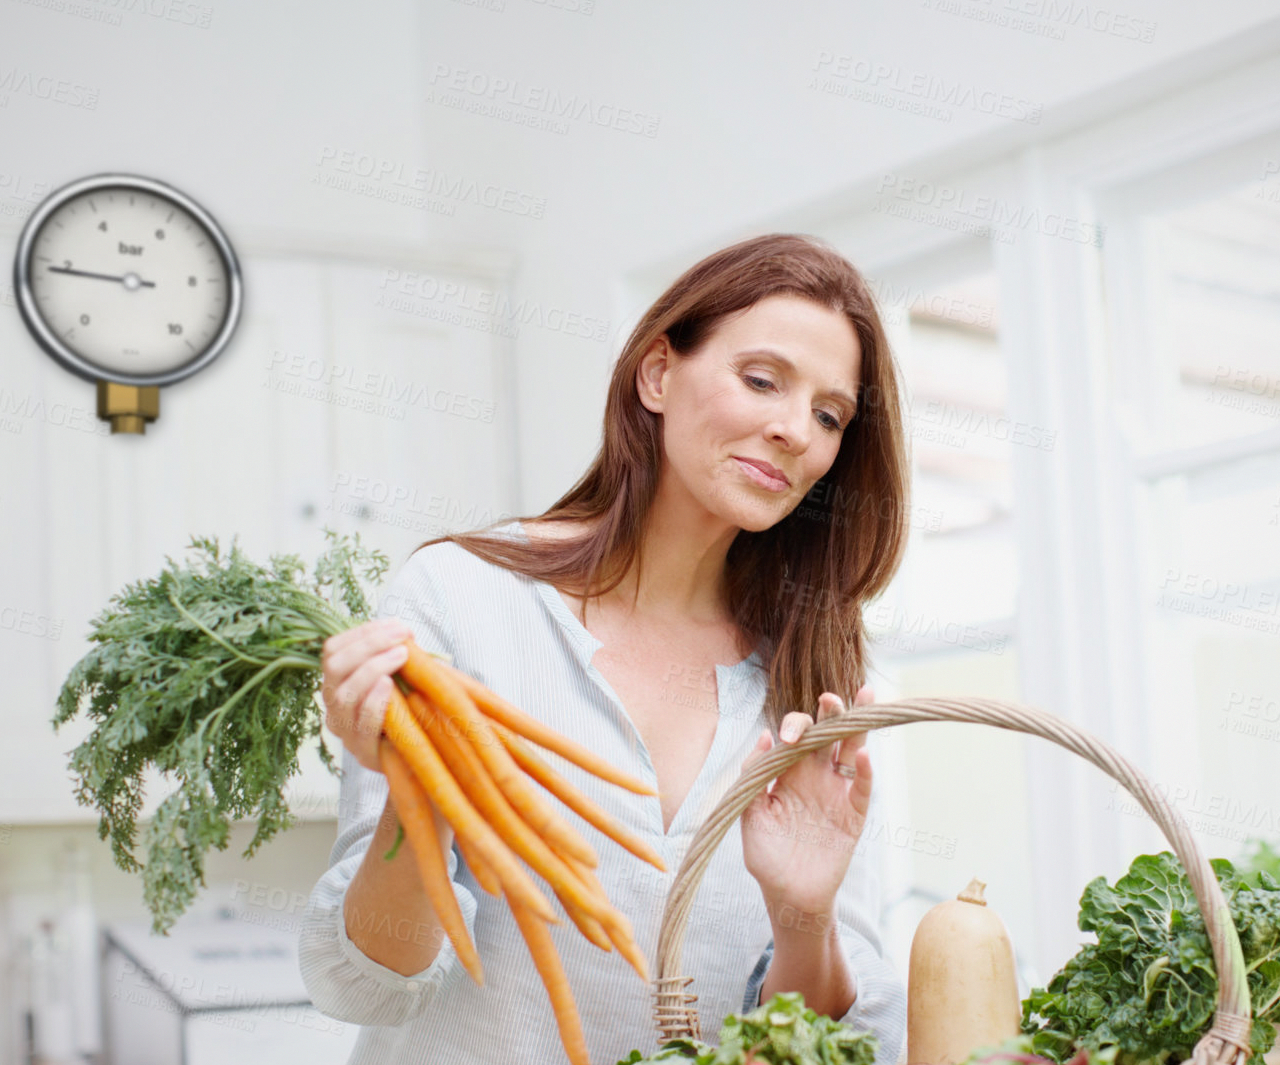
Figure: 1.75 bar
